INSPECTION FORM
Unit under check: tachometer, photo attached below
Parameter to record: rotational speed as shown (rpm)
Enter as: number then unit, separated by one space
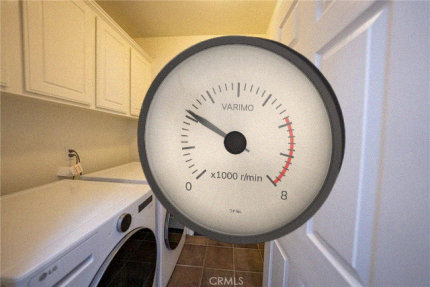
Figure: 2200 rpm
